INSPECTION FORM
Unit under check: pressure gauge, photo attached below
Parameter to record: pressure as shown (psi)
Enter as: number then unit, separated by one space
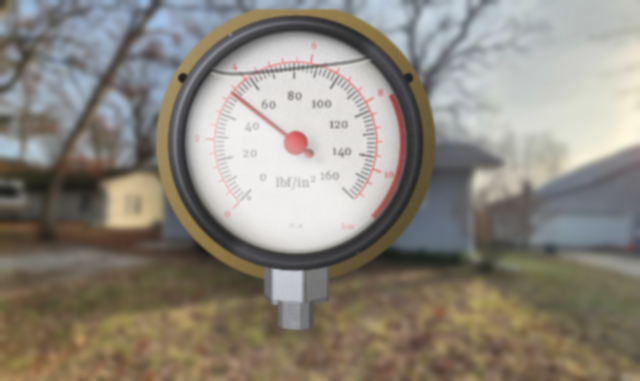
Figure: 50 psi
